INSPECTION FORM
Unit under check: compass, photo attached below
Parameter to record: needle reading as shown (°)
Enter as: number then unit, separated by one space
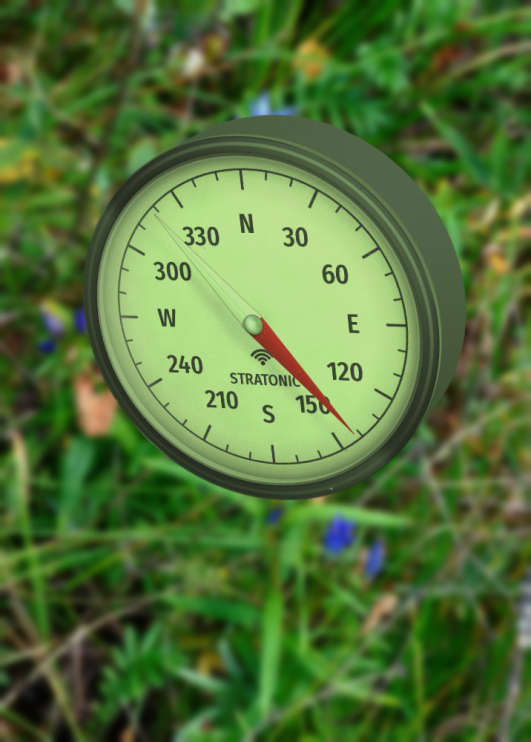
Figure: 140 °
